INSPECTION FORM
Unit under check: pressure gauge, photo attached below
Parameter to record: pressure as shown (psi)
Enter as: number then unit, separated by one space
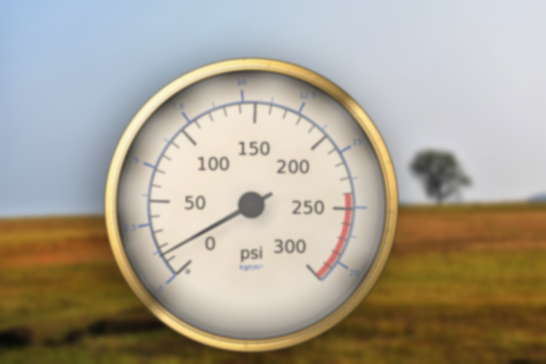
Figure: 15 psi
